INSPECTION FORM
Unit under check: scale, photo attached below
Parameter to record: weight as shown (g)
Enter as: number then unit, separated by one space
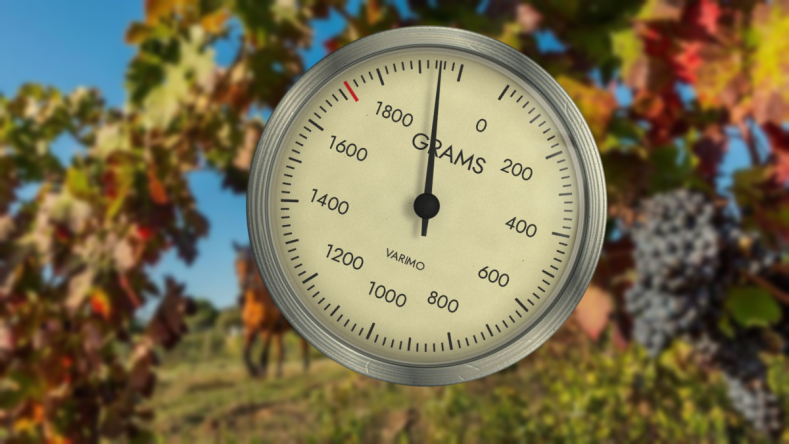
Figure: 1950 g
